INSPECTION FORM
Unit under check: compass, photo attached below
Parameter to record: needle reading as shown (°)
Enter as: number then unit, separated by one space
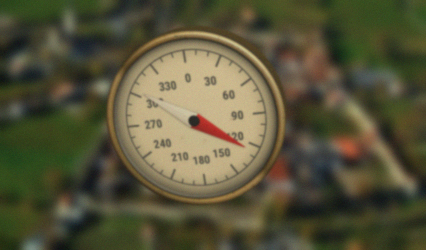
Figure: 125 °
